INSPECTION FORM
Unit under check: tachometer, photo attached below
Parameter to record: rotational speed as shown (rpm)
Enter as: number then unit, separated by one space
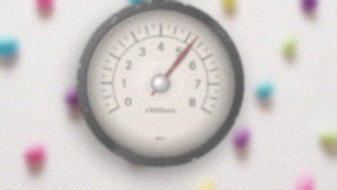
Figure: 5250 rpm
